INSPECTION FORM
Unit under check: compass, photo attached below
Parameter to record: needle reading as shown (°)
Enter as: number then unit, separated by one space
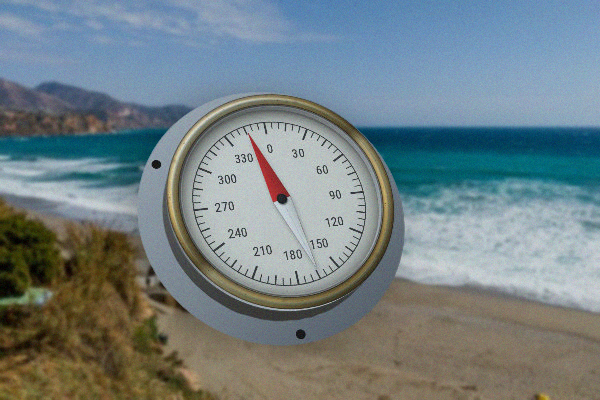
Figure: 345 °
